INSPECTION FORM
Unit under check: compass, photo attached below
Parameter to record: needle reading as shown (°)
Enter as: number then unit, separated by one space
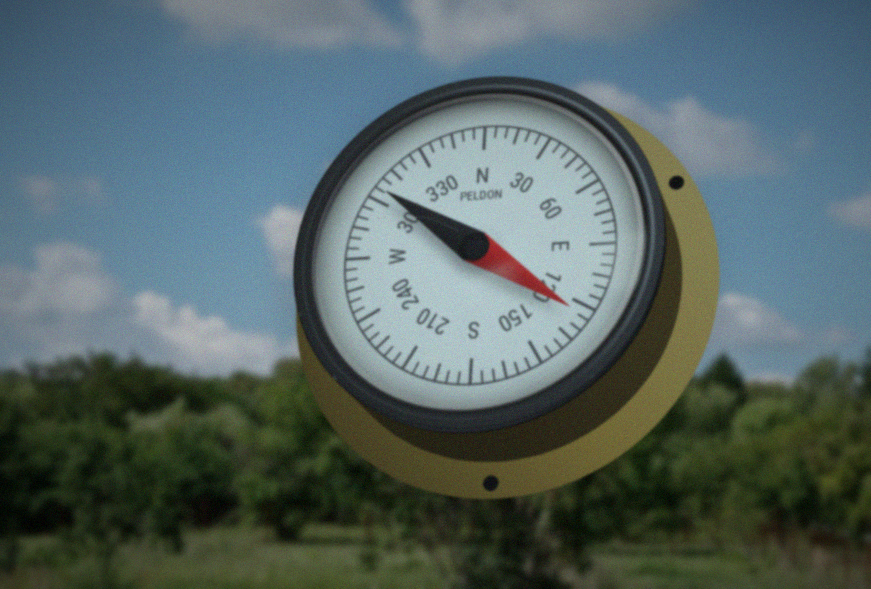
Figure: 125 °
